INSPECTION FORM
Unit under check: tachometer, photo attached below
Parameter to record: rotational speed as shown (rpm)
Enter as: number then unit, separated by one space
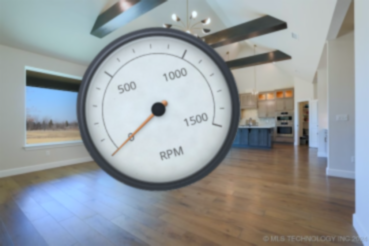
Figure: 0 rpm
